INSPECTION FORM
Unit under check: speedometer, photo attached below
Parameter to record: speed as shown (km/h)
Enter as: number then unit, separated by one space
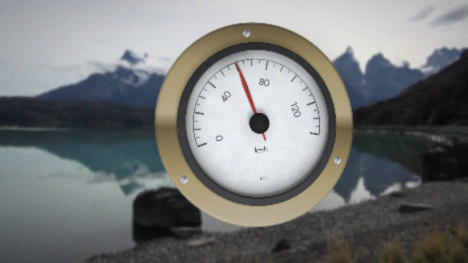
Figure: 60 km/h
